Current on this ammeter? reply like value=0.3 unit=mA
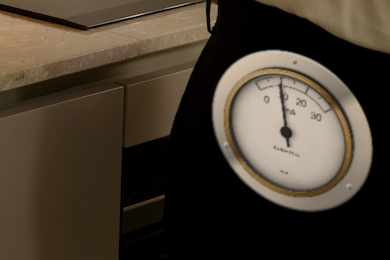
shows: value=10 unit=mA
